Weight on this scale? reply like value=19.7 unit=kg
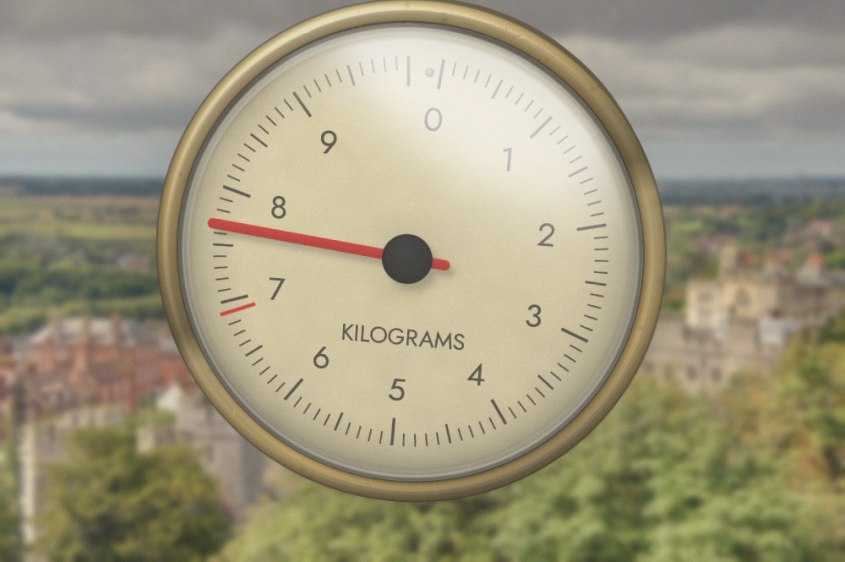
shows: value=7.7 unit=kg
